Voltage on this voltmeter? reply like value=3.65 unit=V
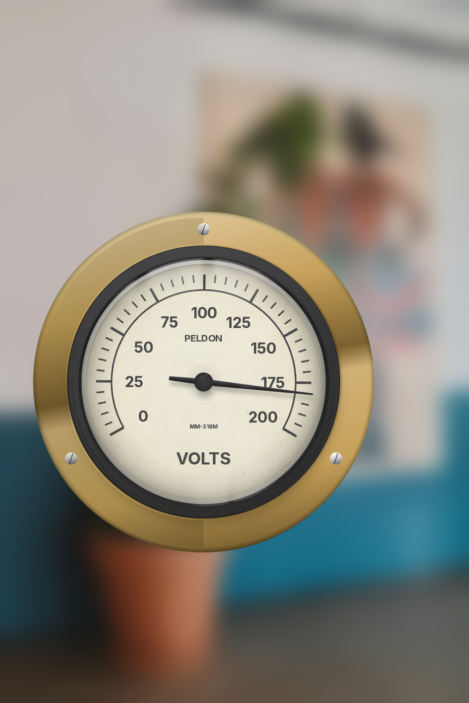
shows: value=180 unit=V
